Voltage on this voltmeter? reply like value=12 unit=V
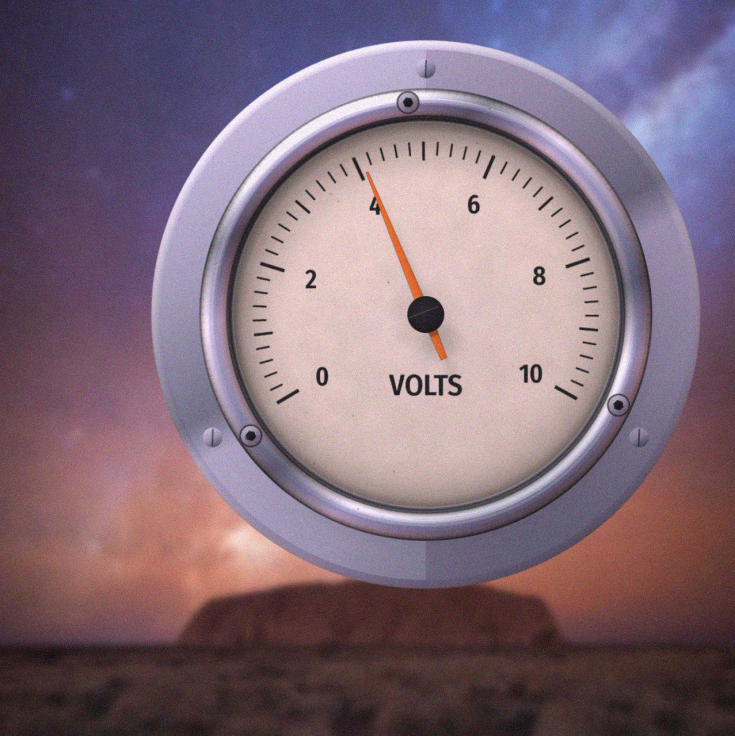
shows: value=4.1 unit=V
